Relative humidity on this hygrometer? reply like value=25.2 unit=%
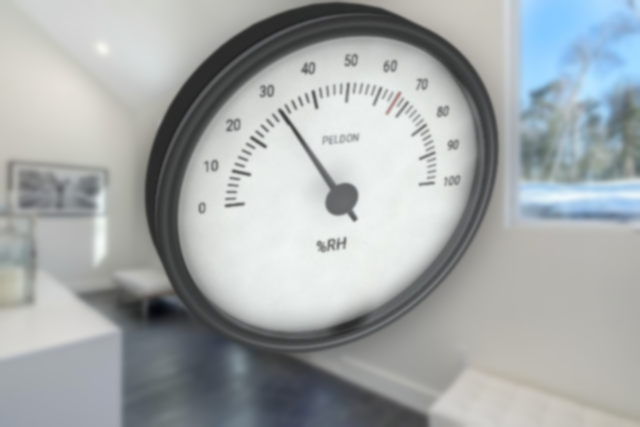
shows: value=30 unit=%
